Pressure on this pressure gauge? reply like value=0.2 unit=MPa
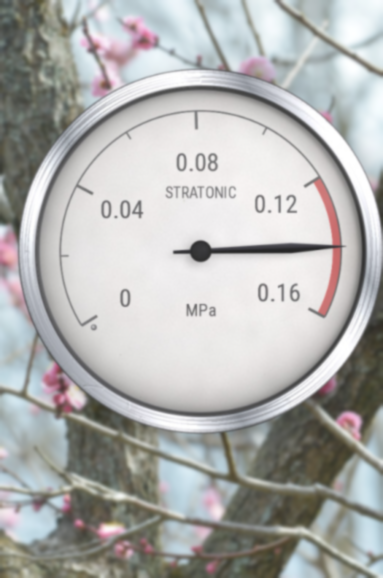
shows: value=0.14 unit=MPa
